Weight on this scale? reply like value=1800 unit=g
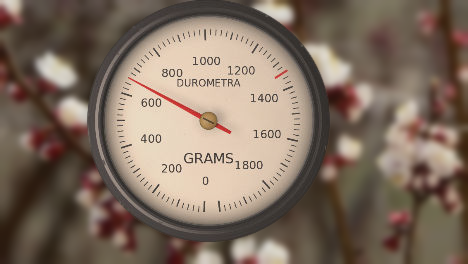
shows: value=660 unit=g
